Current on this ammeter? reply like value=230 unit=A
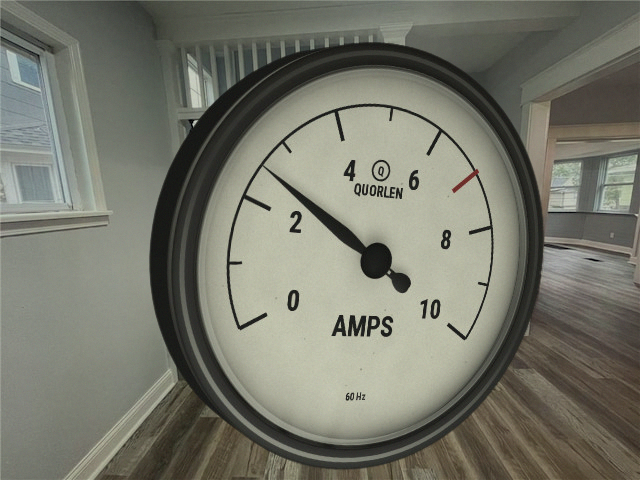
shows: value=2.5 unit=A
